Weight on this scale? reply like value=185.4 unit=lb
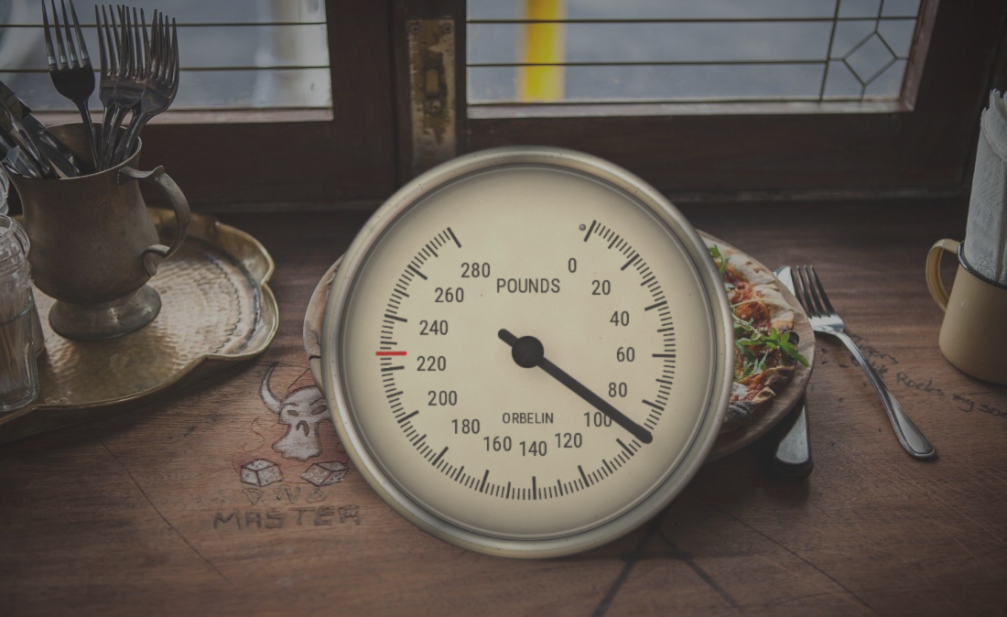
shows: value=92 unit=lb
